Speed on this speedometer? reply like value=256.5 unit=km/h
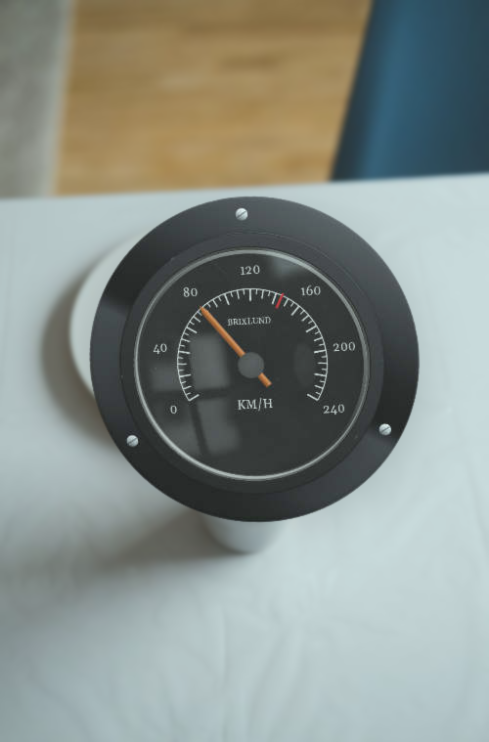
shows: value=80 unit=km/h
